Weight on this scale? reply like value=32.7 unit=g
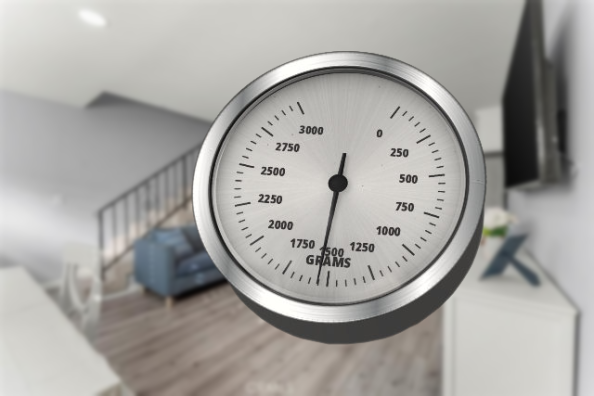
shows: value=1550 unit=g
